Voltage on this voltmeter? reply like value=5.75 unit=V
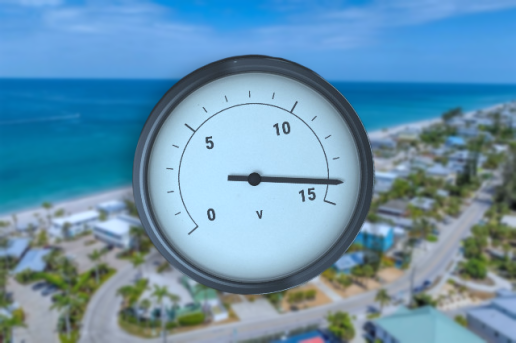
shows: value=14 unit=V
